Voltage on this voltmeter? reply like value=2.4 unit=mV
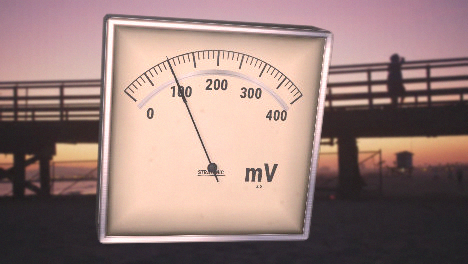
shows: value=100 unit=mV
